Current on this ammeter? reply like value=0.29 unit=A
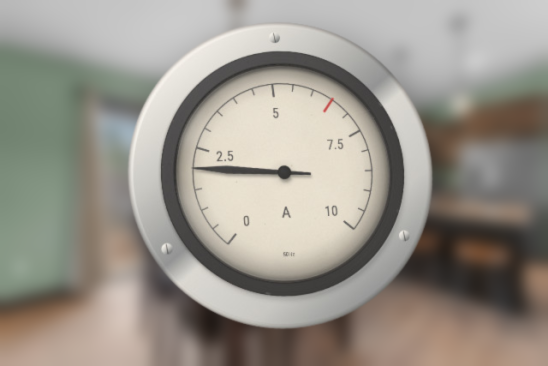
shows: value=2 unit=A
